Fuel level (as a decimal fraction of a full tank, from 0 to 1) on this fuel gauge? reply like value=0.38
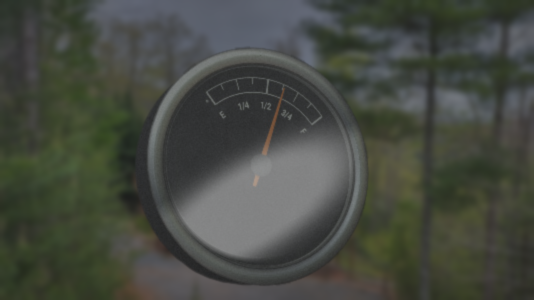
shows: value=0.625
